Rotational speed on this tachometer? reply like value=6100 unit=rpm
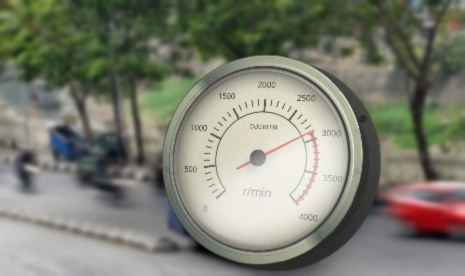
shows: value=2900 unit=rpm
